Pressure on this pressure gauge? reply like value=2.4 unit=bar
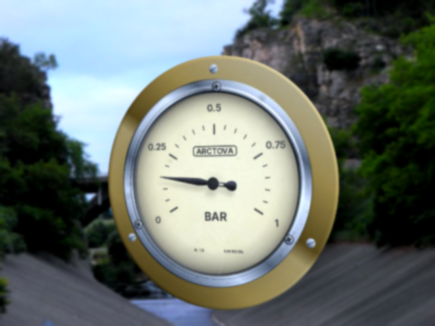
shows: value=0.15 unit=bar
